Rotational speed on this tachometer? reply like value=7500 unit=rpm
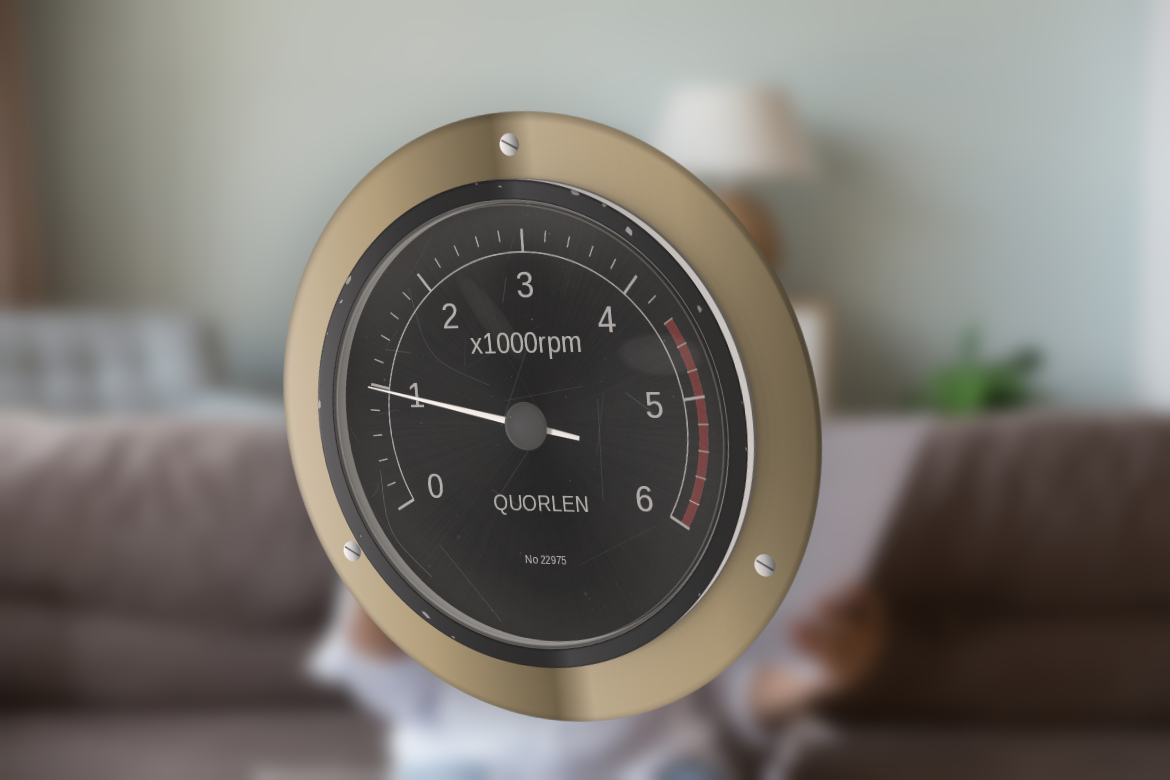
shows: value=1000 unit=rpm
